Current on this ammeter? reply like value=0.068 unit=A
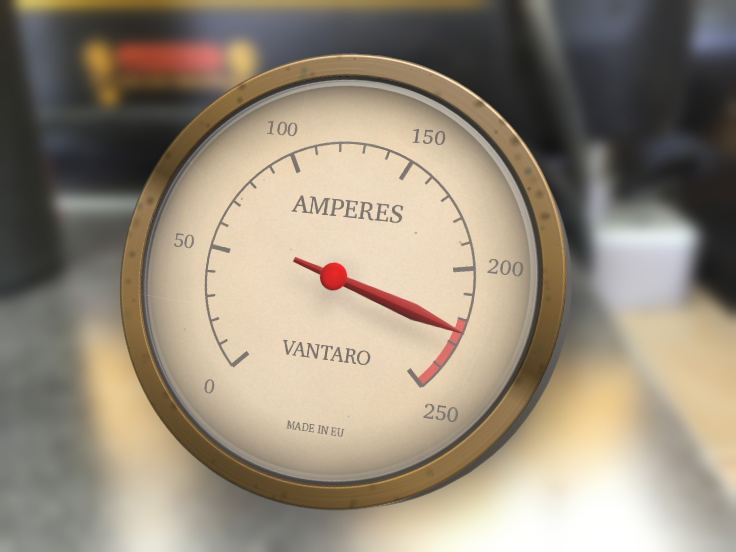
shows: value=225 unit=A
